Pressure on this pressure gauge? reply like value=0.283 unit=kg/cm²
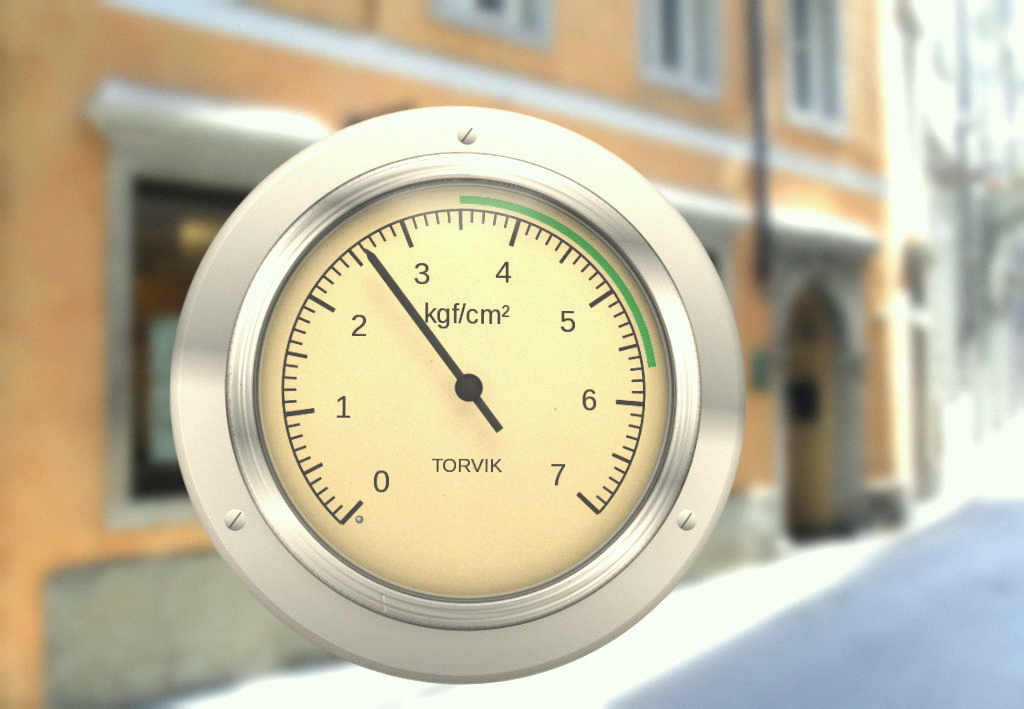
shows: value=2.6 unit=kg/cm²
